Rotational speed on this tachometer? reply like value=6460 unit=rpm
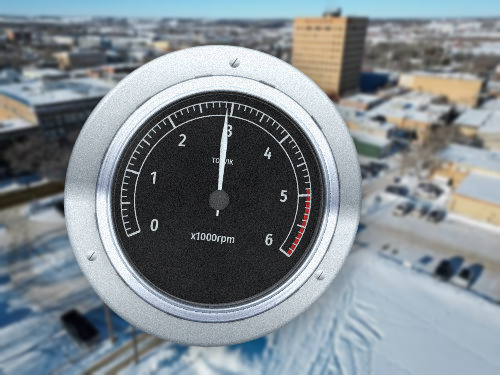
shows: value=2900 unit=rpm
